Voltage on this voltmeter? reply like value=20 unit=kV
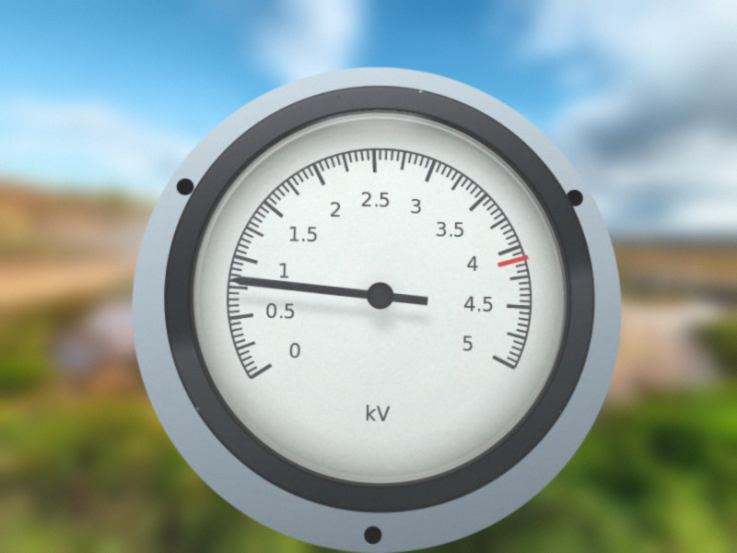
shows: value=0.8 unit=kV
